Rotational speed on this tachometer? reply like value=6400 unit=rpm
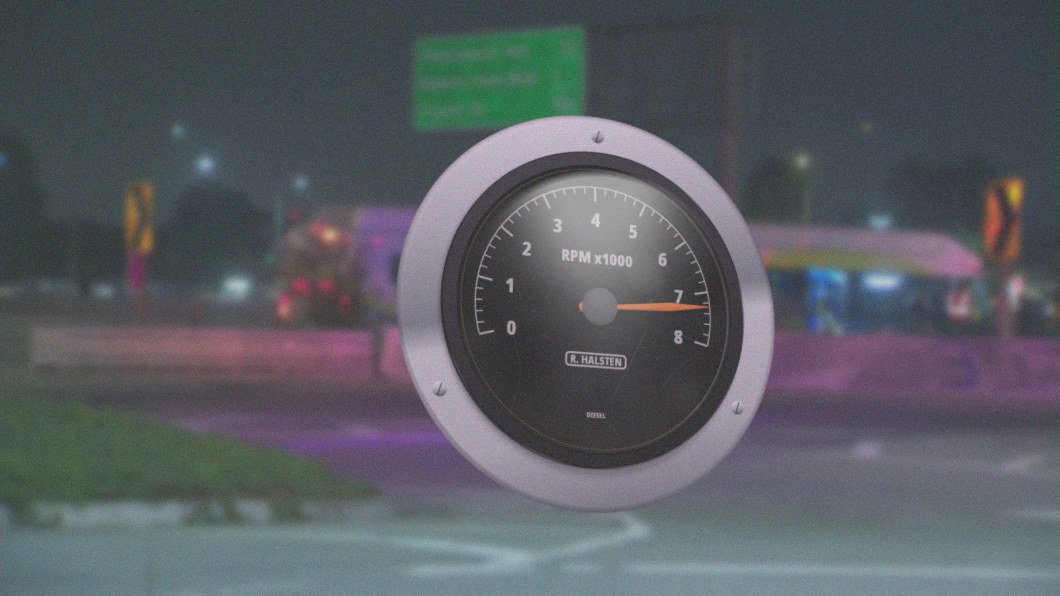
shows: value=7300 unit=rpm
